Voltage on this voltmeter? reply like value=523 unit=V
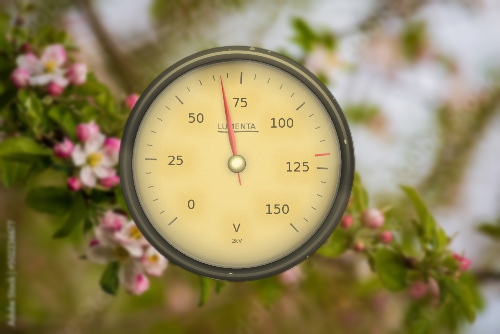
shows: value=67.5 unit=V
